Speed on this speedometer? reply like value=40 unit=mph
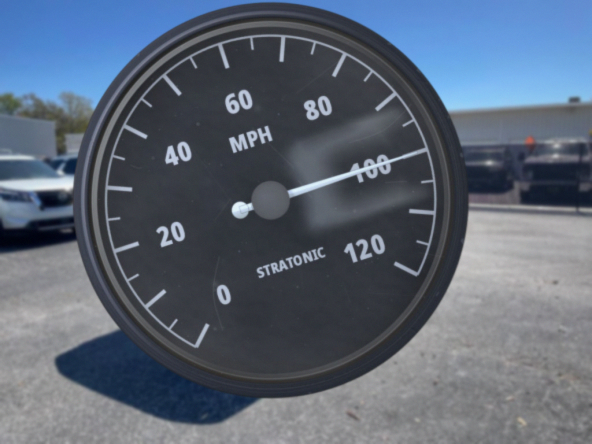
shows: value=100 unit=mph
